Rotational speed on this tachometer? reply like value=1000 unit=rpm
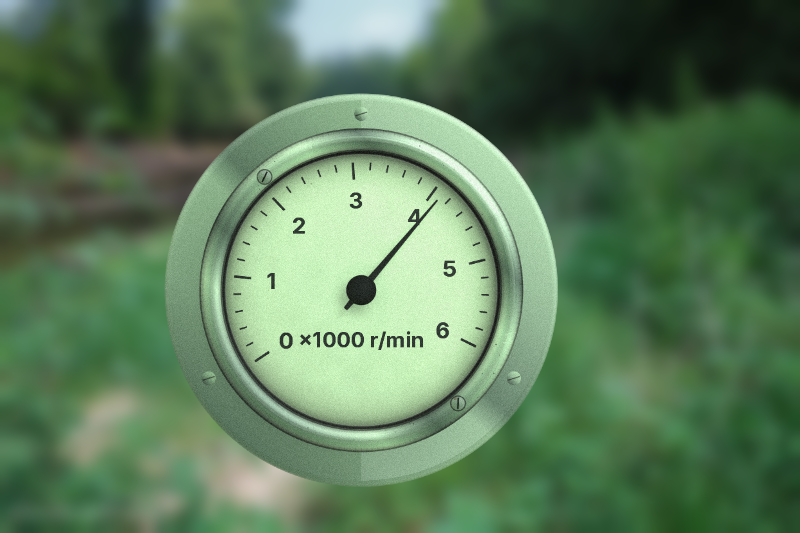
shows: value=4100 unit=rpm
